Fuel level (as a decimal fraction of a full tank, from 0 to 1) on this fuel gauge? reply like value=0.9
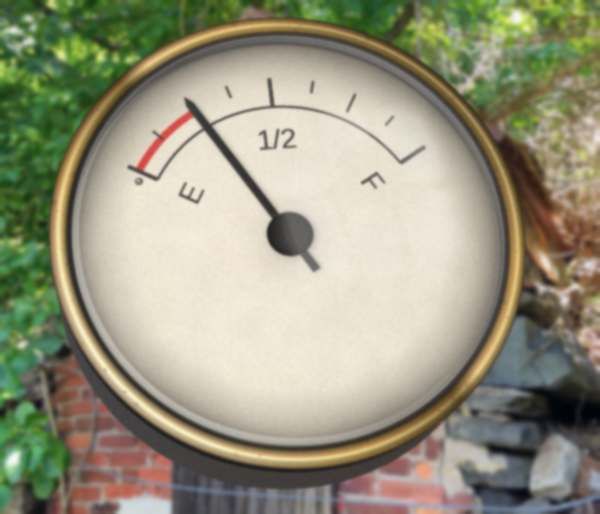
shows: value=0.25
